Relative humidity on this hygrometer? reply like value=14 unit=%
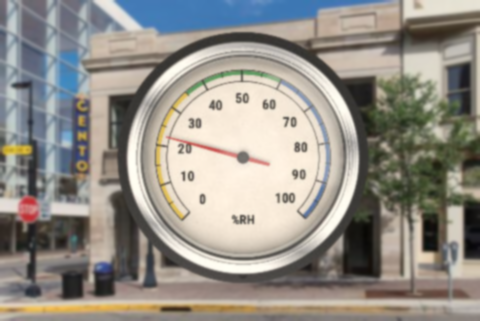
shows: value=22.5 unit=%
